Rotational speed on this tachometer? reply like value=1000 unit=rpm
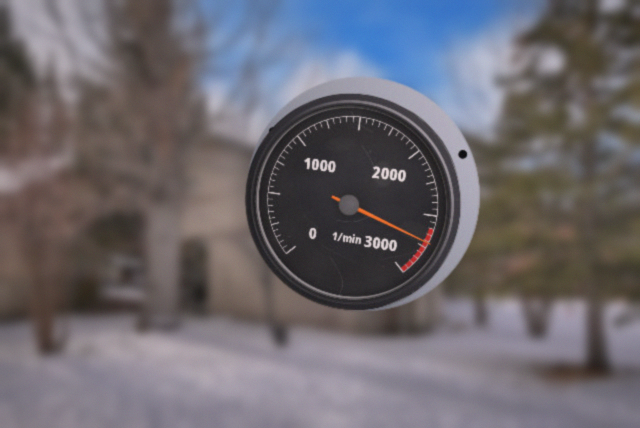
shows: value=2700 unit=rpm
